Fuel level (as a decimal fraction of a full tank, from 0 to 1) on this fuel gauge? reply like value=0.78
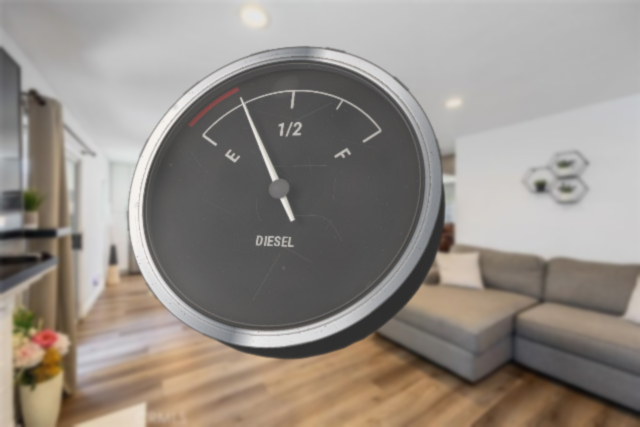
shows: value=0.25
